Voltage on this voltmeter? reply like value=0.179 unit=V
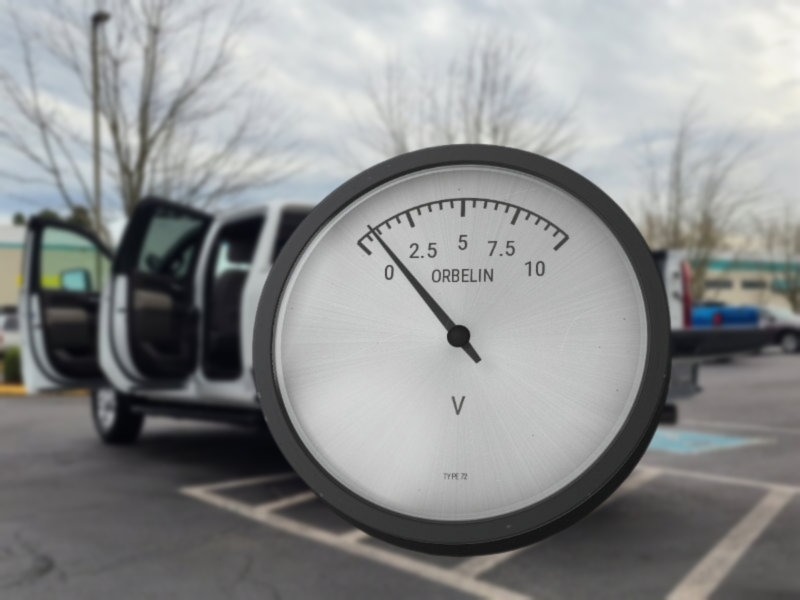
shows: value=0.75 unit=V
